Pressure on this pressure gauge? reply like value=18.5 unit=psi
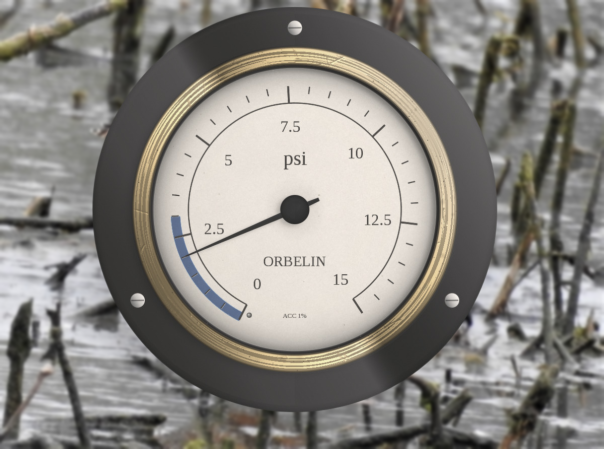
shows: value=2 unit=psi
